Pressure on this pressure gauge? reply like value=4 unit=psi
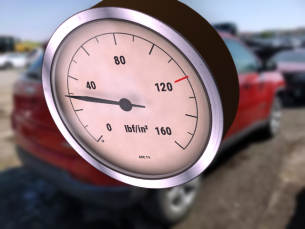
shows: value=30 unit=psi
